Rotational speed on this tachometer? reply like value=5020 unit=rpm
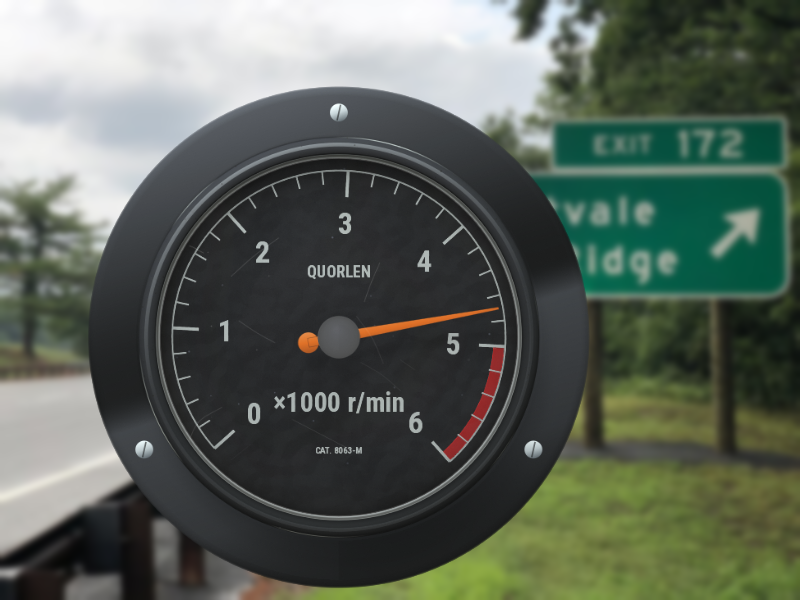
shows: value=4700 unit=rpm
